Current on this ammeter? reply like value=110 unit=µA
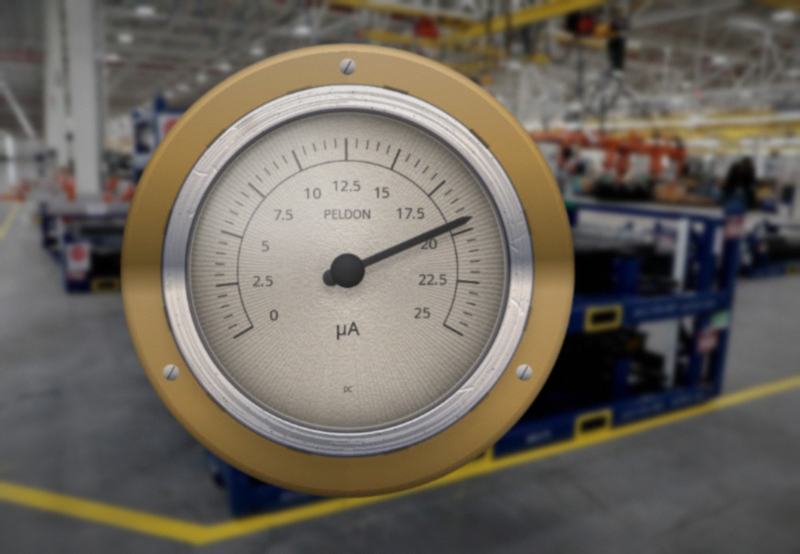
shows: value=19.5 unit=µA
